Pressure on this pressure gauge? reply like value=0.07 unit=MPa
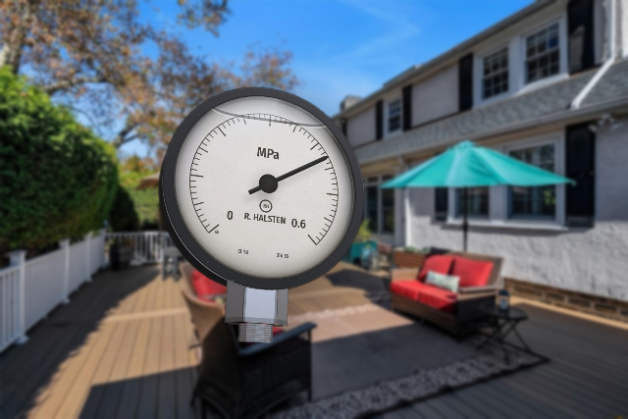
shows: value=0.43 unit=MPa
